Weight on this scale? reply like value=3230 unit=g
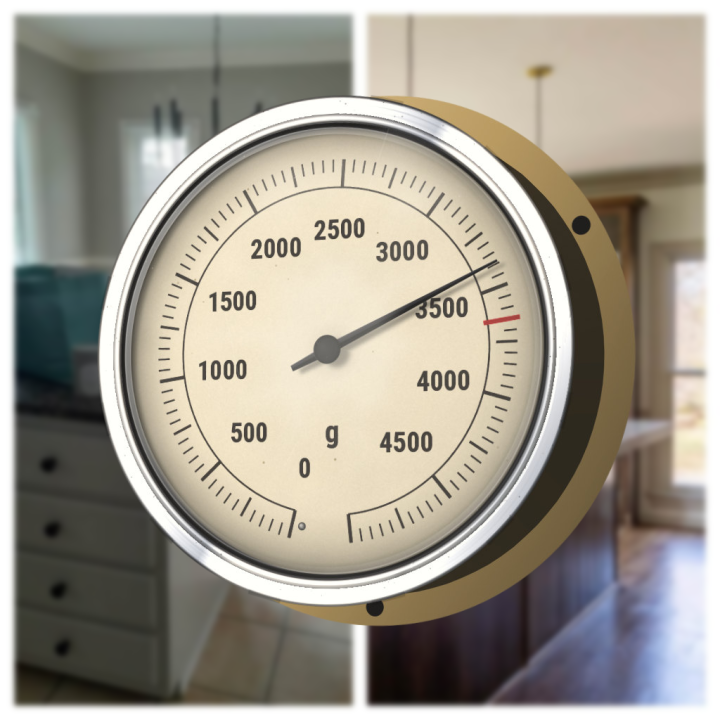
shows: value=3400 unit=g
